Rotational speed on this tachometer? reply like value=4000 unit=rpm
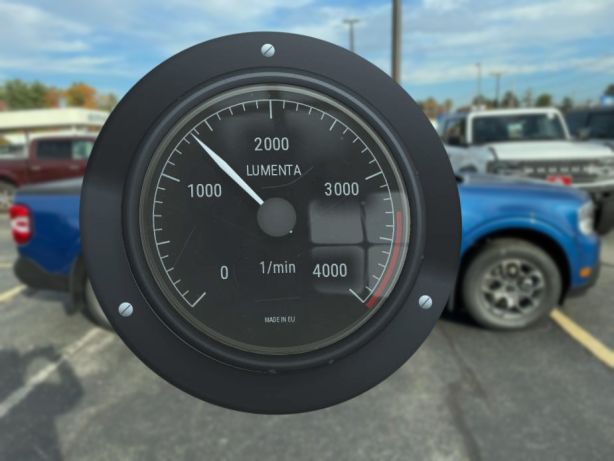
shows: value=1350 unit=rpm
